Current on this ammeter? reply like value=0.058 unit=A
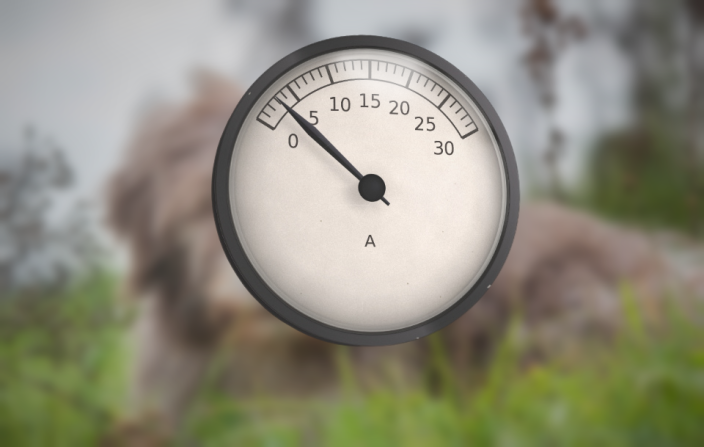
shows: value=3 unit=A
